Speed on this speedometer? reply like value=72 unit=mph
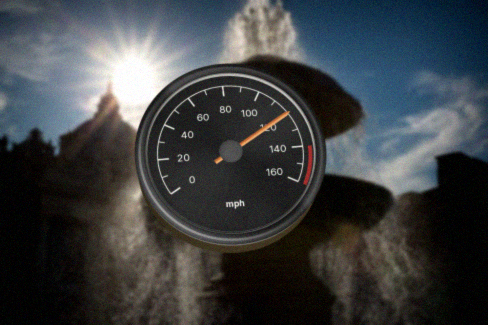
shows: value=120 unit=mph
